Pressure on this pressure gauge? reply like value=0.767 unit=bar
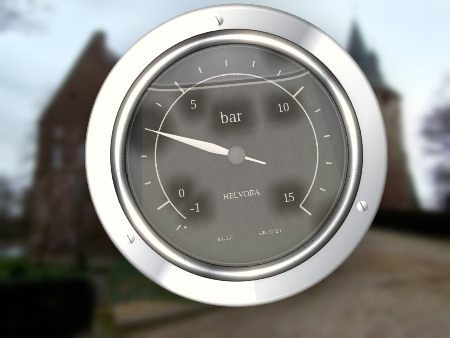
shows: value=3 unit=bar
